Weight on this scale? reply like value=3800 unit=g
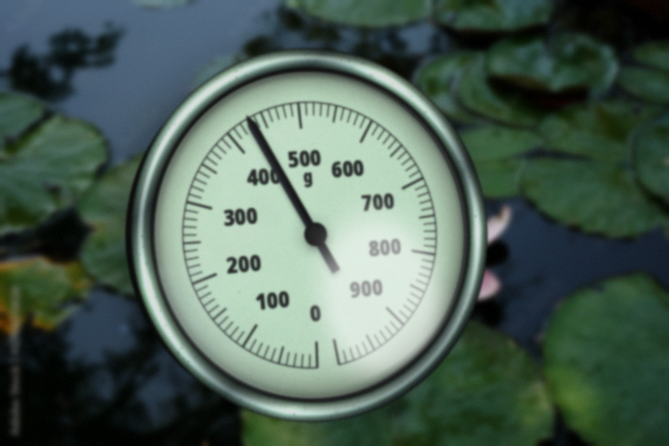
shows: value=430 unit=g
